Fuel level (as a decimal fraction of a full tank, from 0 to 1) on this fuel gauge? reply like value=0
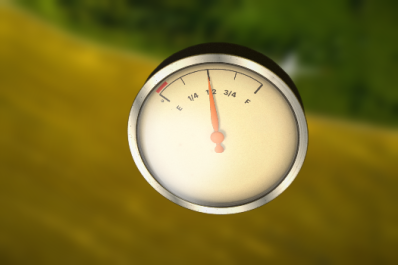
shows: value=0.5
